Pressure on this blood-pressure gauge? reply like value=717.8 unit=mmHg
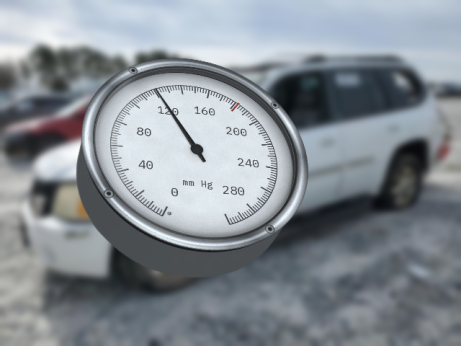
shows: value=120 unit=mmHg
